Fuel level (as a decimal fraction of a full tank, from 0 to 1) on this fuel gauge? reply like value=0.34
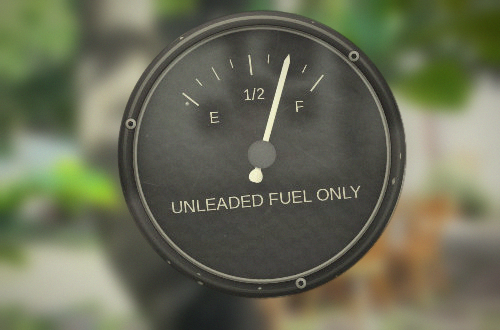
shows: value=0.75
